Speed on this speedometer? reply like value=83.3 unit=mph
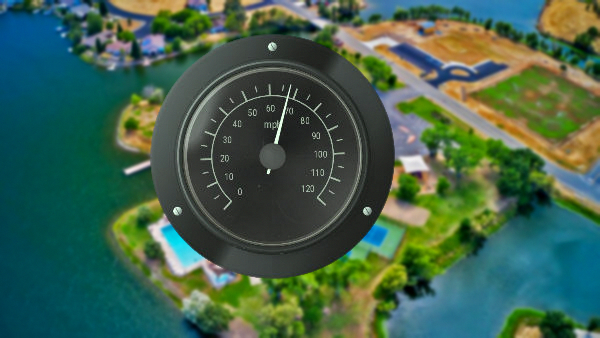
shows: value=67.5 unit=mph
